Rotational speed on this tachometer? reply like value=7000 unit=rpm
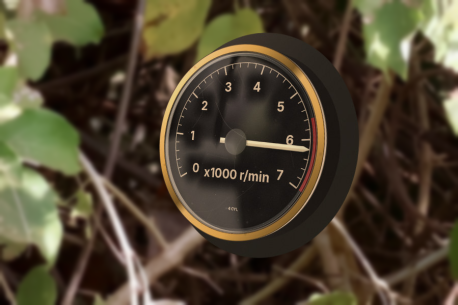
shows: value=6200 unit=rpm
